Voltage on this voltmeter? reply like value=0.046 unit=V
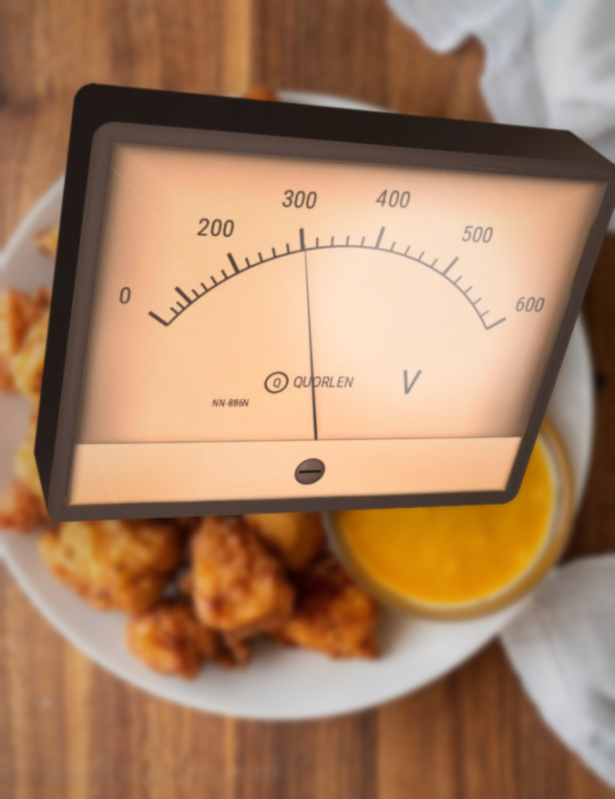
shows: value=300 unit=V
